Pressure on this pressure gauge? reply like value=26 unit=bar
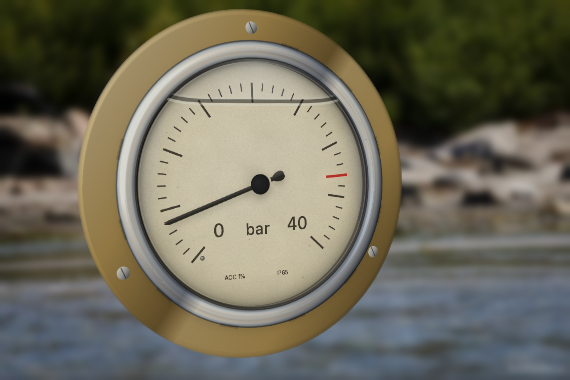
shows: value=4 unit=bar
